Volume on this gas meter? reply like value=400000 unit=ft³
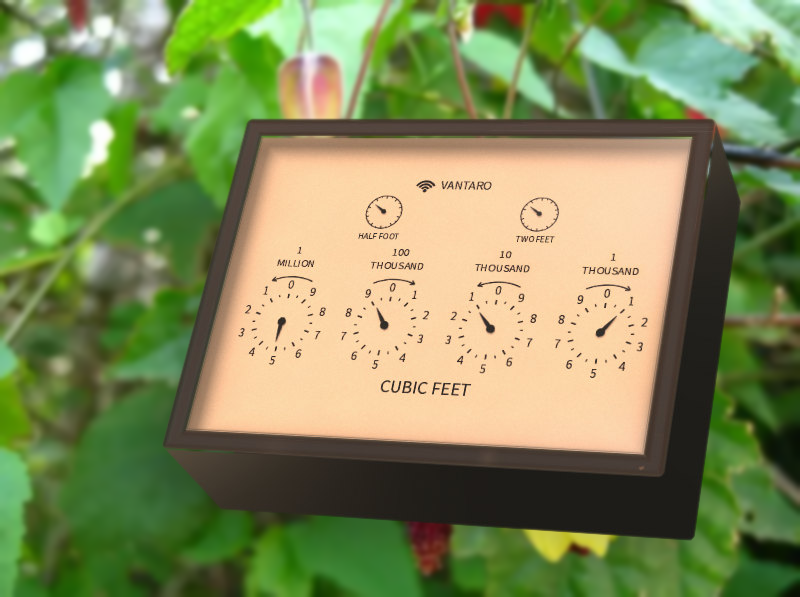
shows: value=491100 unit=ft³
